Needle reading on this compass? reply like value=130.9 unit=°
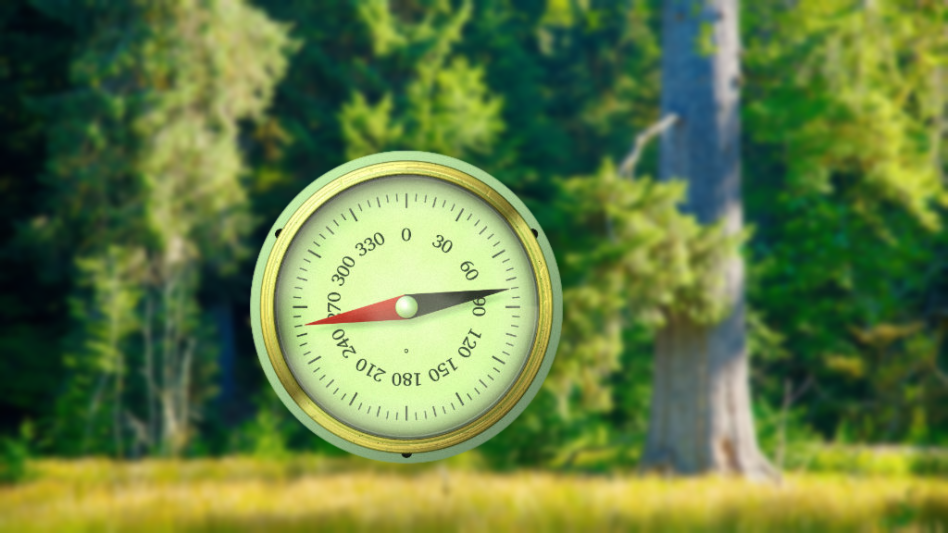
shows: value=260 unit=°
